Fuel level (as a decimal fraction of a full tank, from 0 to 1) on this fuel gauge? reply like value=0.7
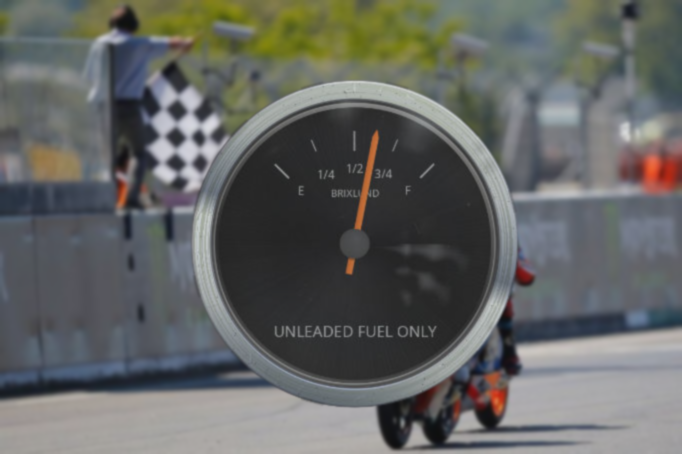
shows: value=0.625
